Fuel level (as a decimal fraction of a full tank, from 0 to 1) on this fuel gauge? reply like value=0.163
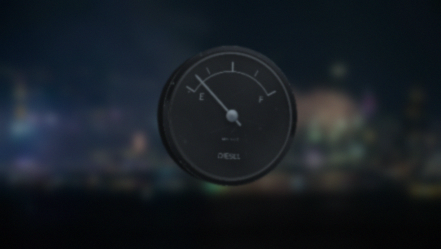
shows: value=0.125
